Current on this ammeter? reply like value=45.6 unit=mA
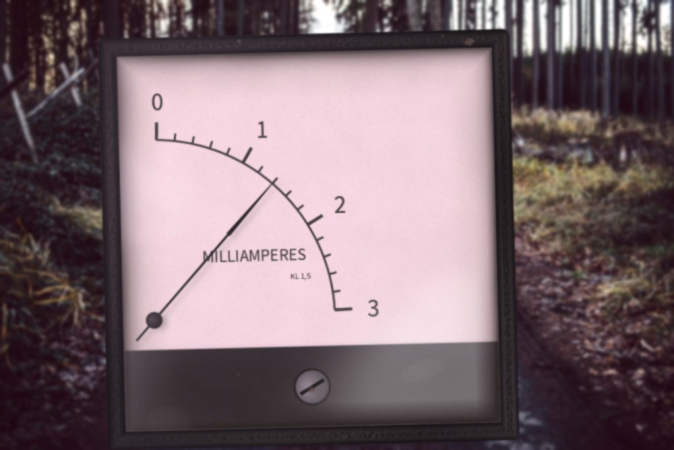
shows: value=1.4 unit=mA
